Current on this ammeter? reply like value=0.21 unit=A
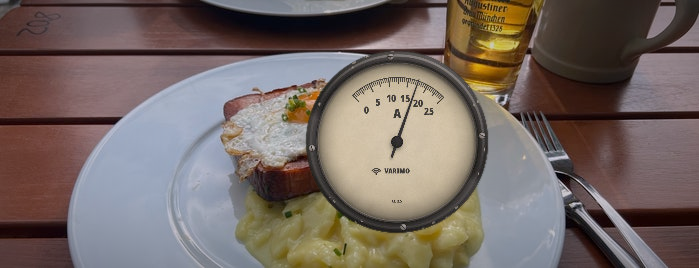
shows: value=17.5 unit=A
